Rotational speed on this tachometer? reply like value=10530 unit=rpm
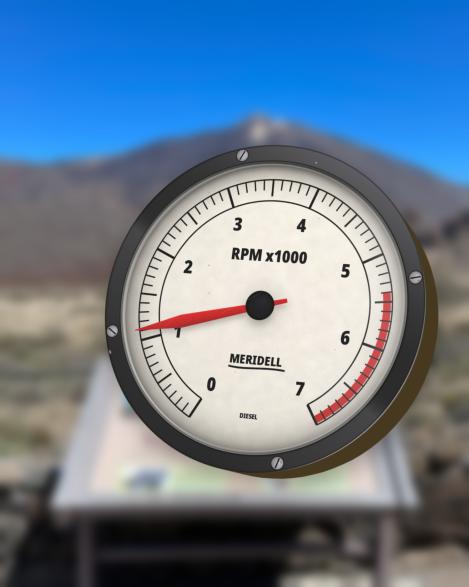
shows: value=1100 unit=rpm
